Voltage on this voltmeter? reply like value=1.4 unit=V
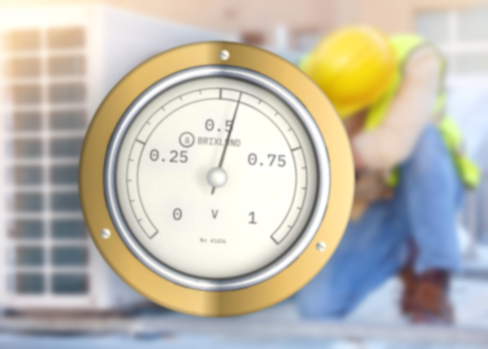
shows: value=0.55 unit=V
